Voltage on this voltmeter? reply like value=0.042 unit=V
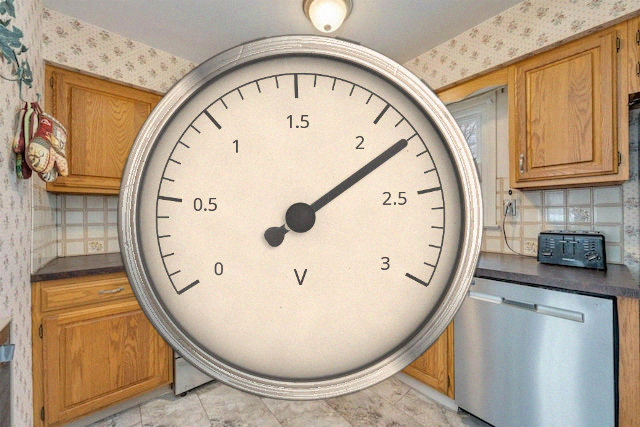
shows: value=2.2 unit=V
